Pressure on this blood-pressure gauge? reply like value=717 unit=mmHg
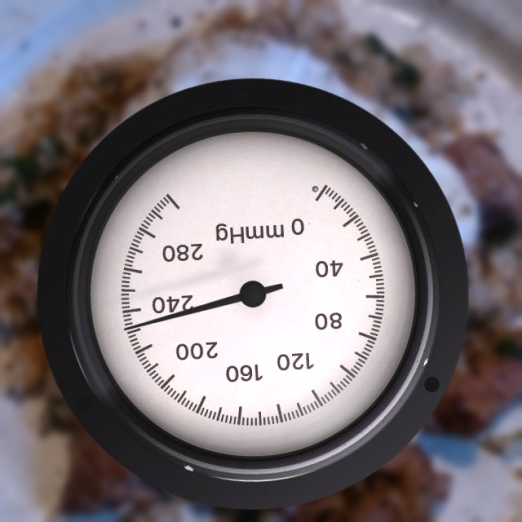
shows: value=232 unit=mmHg
